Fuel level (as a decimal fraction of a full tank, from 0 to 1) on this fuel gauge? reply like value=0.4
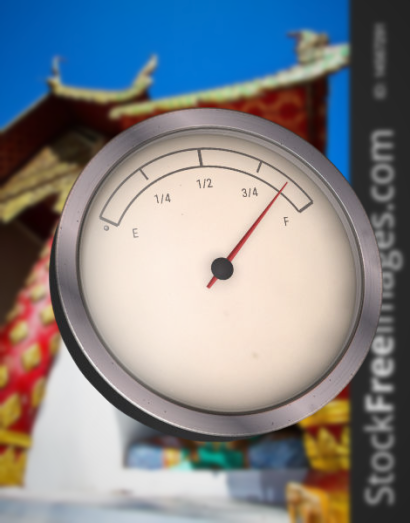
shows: value=0.875
